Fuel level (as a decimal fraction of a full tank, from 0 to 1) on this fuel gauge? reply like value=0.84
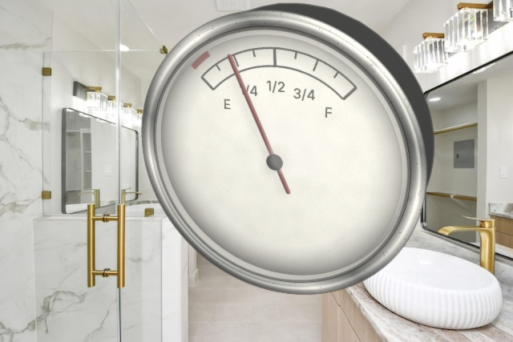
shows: value=0.25
